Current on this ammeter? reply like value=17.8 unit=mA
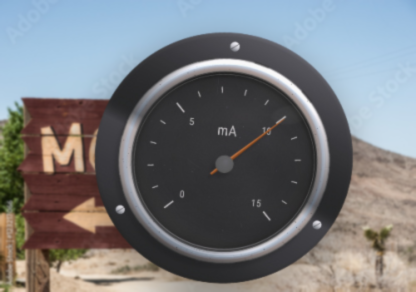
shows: value=10 unit=mA
